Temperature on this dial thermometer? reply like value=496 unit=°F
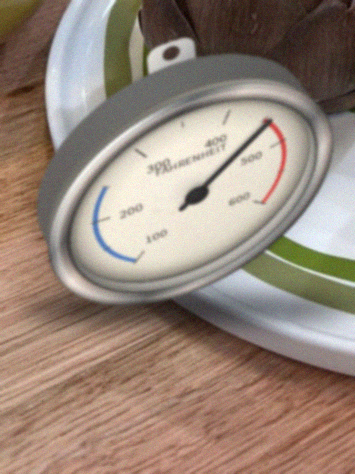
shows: value=450 unit=°F
